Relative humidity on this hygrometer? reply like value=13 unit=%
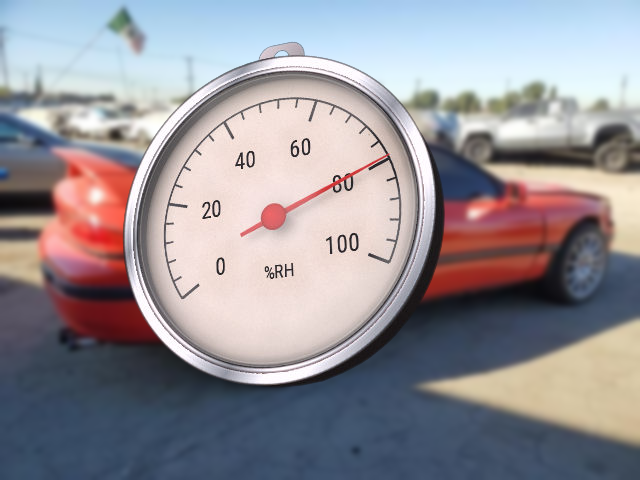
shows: value=80 unit=%
